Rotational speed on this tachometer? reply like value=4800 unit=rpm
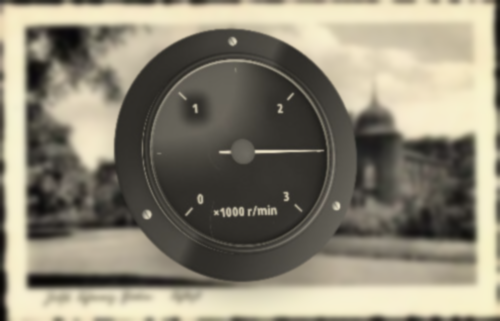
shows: value=2500 unit=rpm
